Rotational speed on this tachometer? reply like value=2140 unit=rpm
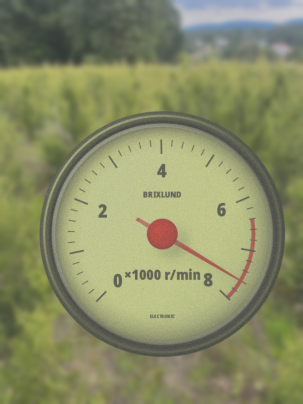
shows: value=7600 unit=rpm
